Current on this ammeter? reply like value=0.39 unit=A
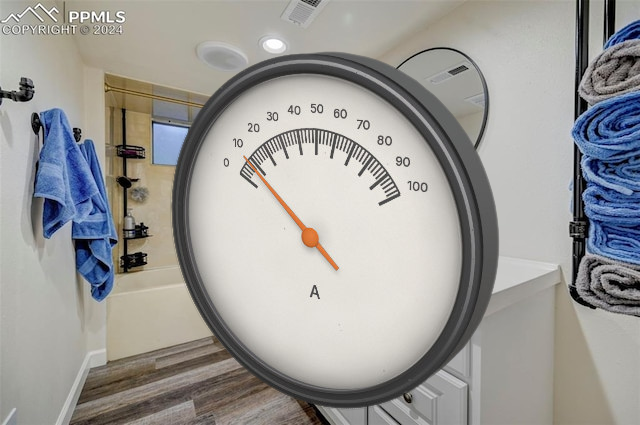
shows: value=10 unit=A
